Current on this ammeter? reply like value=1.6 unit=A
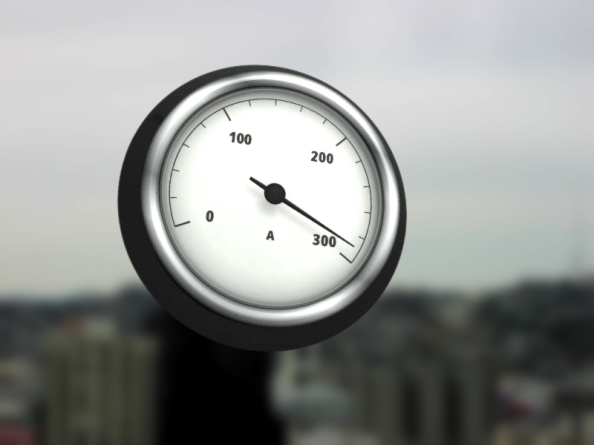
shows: value=290 unit=A
